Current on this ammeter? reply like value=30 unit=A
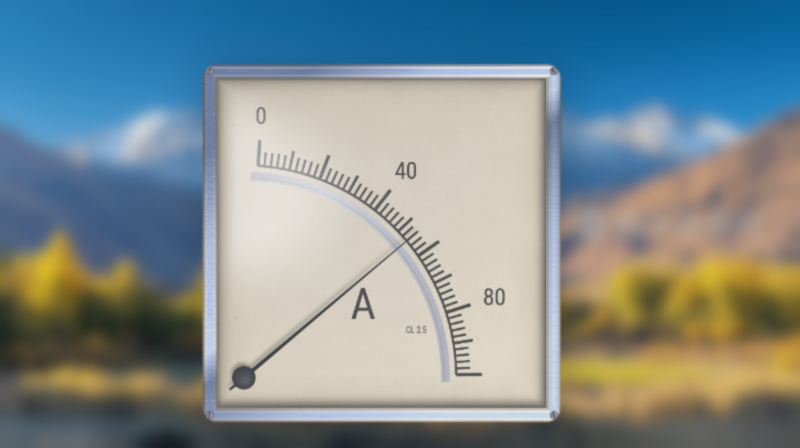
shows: value=54 unit=A
